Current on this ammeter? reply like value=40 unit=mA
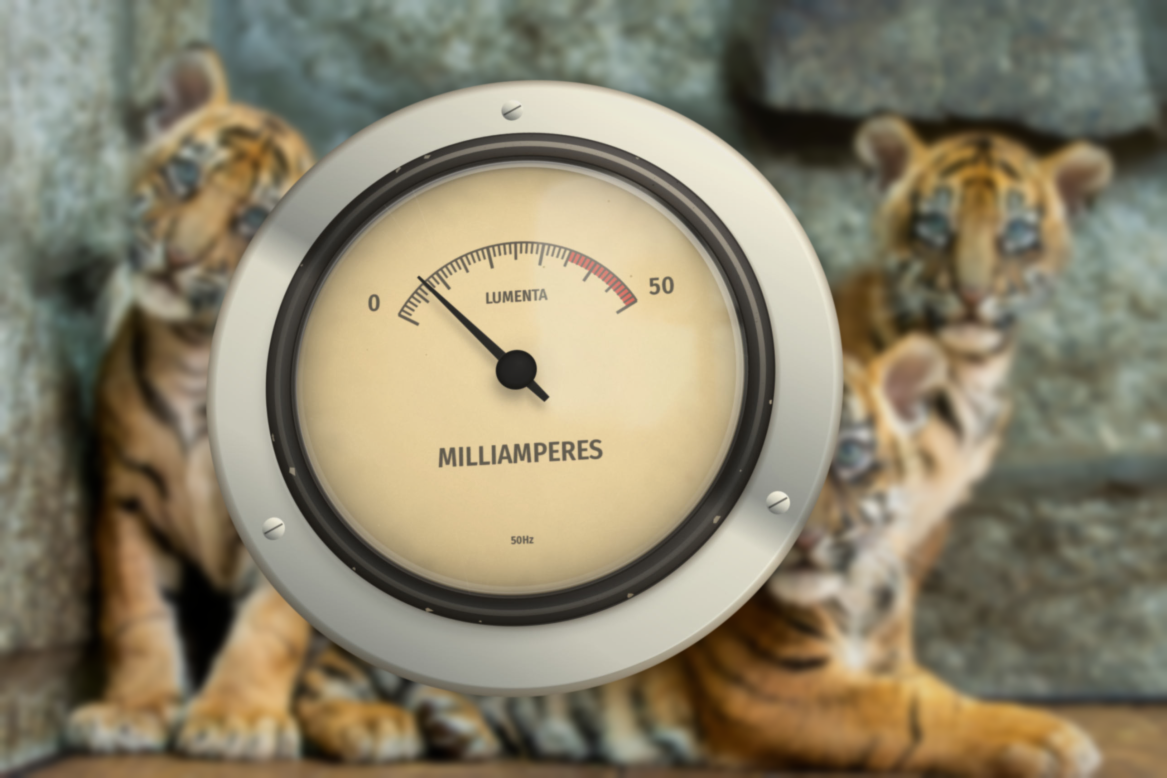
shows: value=7 unit=mA
